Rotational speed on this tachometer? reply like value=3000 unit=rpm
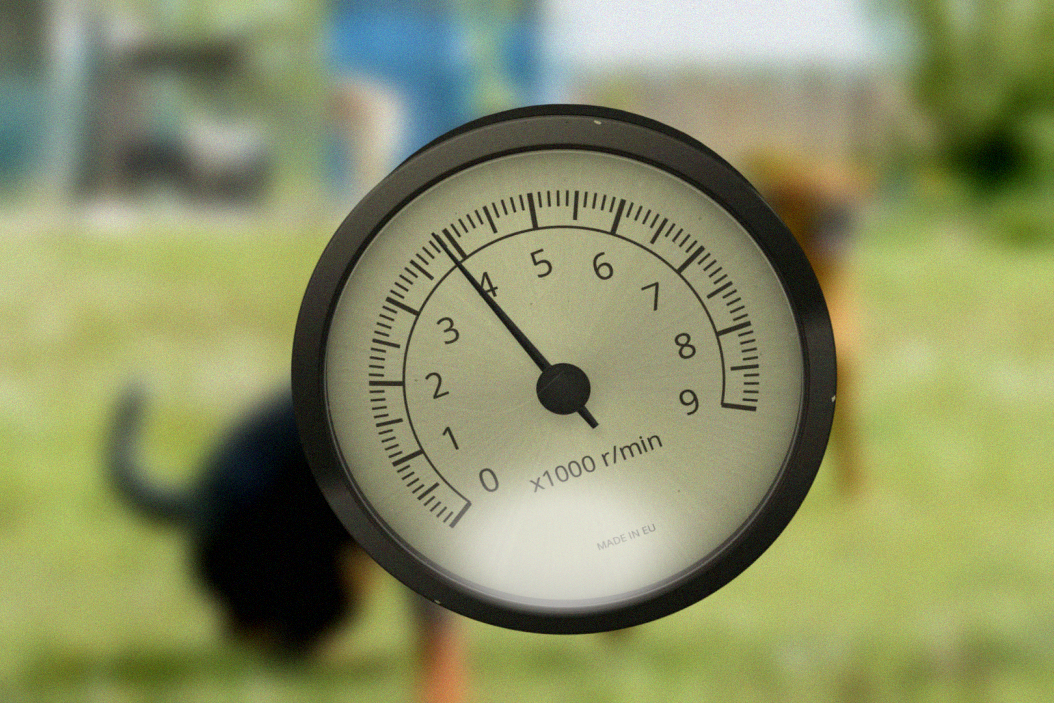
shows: value=3900 unit=rpm
